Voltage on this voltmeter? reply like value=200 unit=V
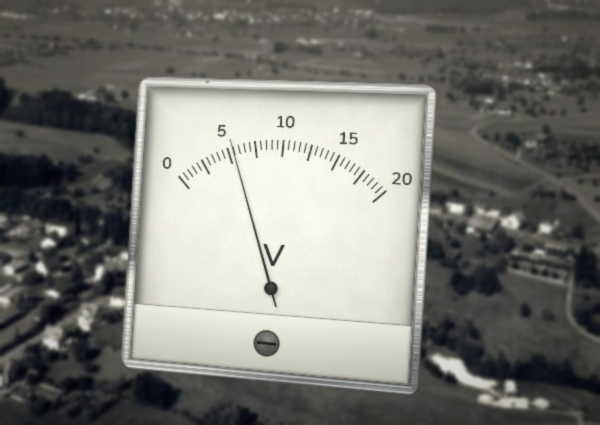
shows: value=5.5 unit=V
